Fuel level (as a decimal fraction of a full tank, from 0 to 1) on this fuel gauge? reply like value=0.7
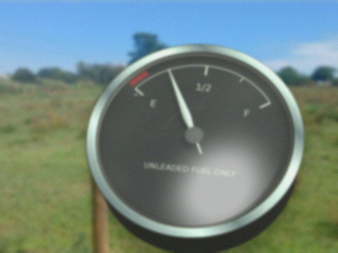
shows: value=0.25
